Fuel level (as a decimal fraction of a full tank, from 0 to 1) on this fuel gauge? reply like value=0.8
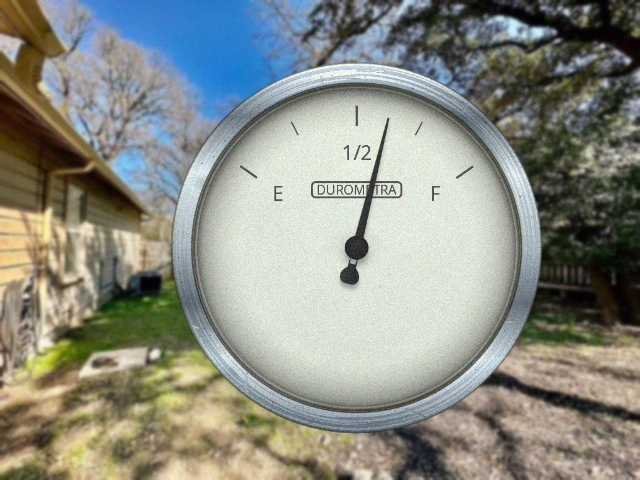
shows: value=0.625
